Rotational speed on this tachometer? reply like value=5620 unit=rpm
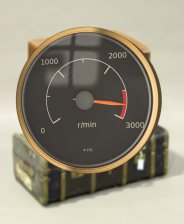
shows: value=2750 unit=rpm
